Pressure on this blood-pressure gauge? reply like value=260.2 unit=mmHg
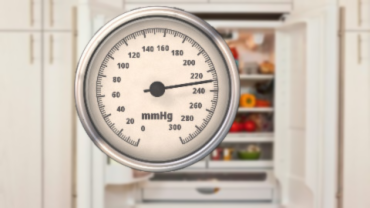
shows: value=230 unit=mmHg
